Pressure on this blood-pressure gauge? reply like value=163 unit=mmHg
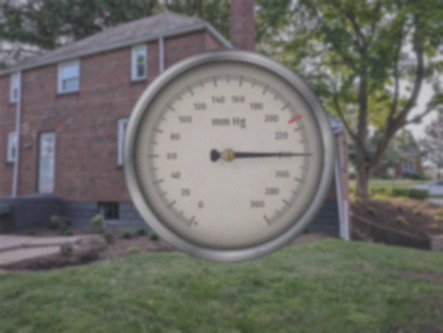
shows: value=240 unit=mmHg
